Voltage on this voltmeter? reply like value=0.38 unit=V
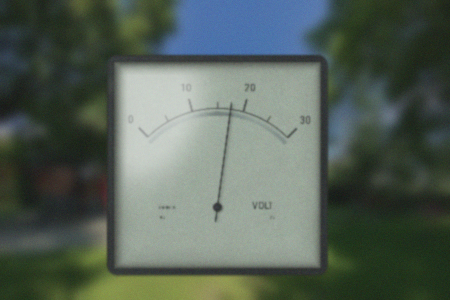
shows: value=17.5 unit=V
